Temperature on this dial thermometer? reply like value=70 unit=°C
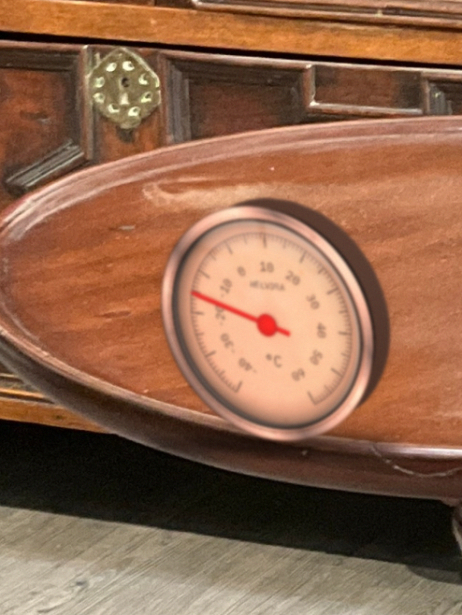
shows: value=-15 unit=°C
